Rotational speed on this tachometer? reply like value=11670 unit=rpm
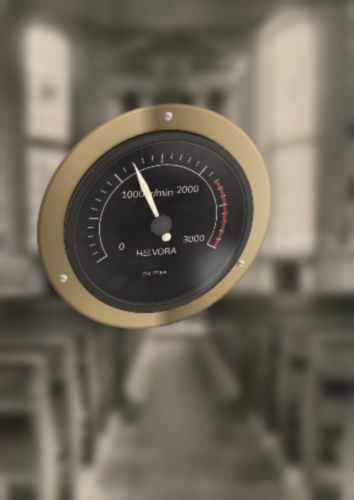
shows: value=1200 unit=rpm
